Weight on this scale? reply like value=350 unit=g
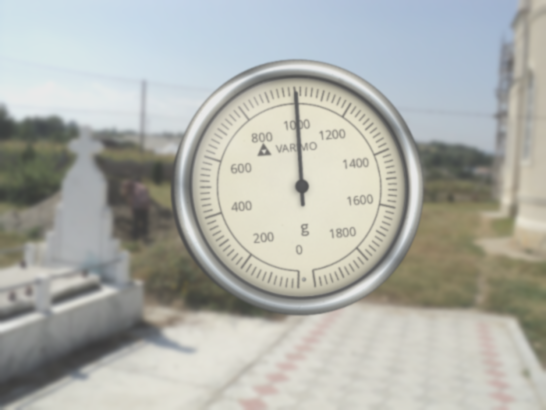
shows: value=1000 unit=g
